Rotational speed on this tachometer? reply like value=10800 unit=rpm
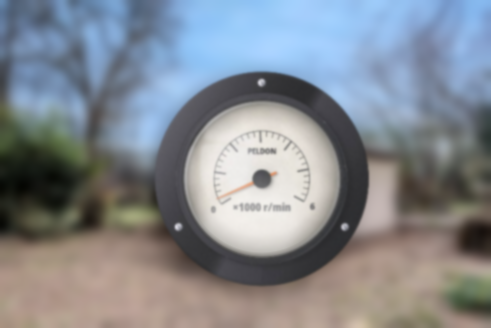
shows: value=200 unit=rpm
